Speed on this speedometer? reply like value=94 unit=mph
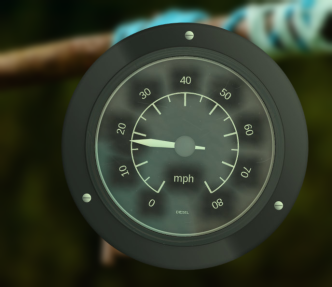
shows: value=17.5 unit=mph
